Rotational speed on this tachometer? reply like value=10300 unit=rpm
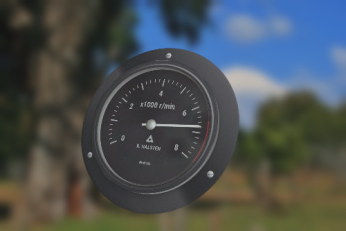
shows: value=6800 unit=rpm
